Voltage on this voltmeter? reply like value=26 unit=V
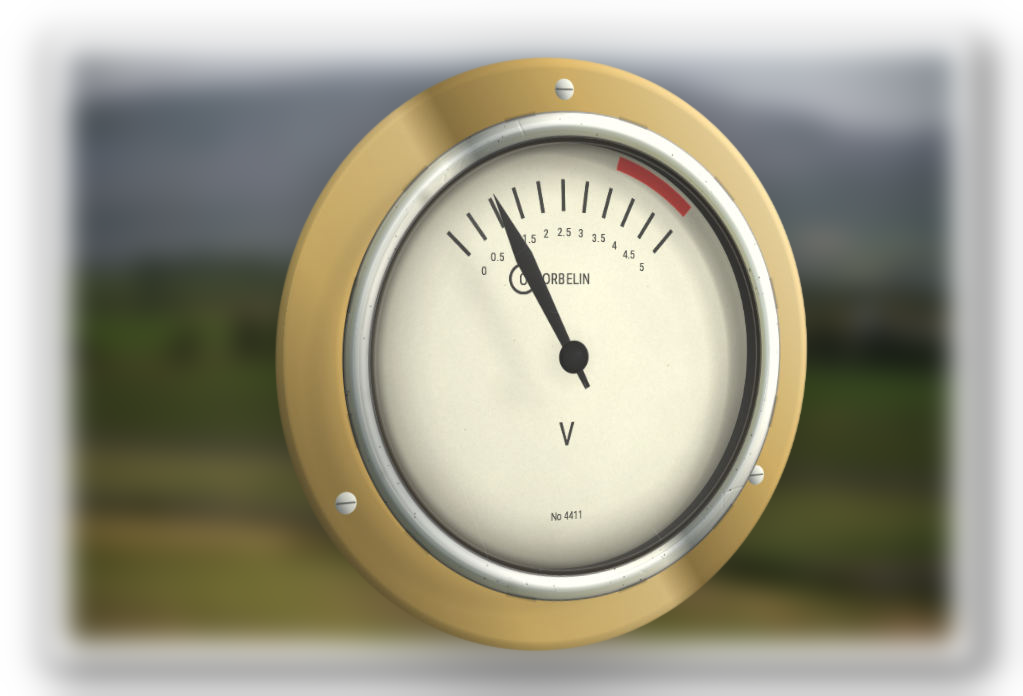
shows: value=1 unit=V
